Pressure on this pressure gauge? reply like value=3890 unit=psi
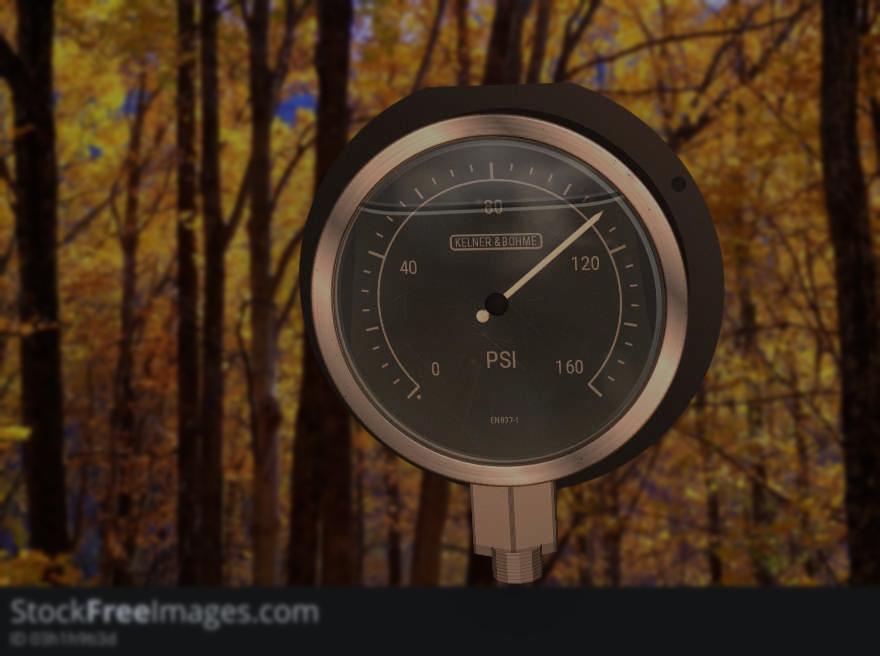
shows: value=110 unit=psi
